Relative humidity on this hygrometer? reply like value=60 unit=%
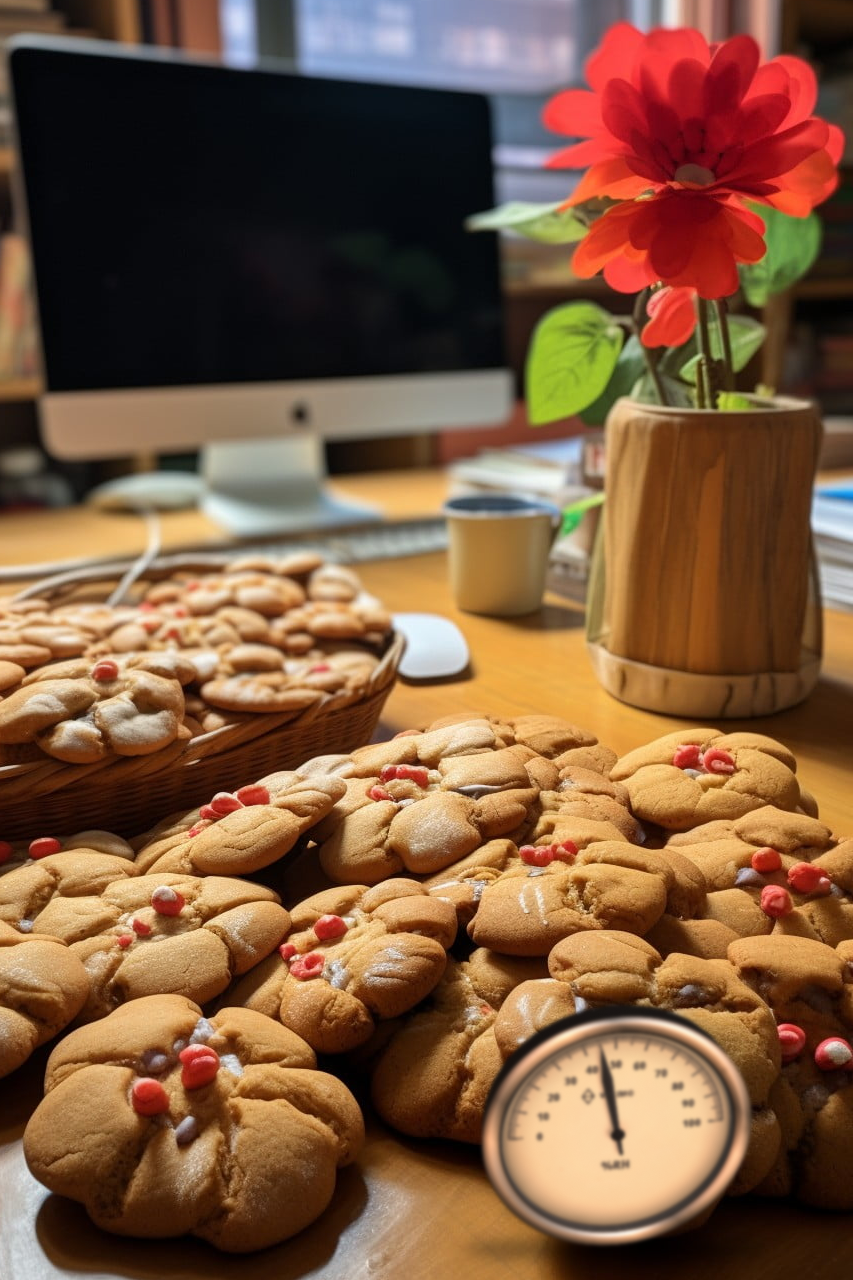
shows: value=45 unit=%
